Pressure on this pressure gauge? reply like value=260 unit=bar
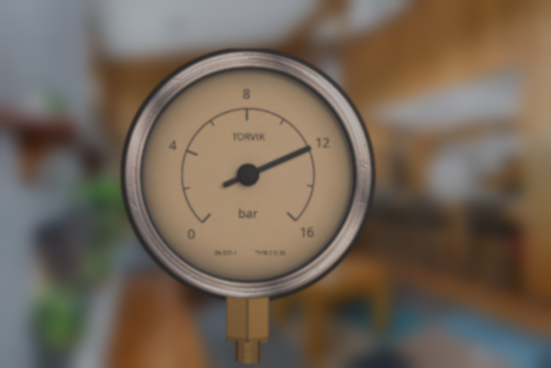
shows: value=12 unit=bar
